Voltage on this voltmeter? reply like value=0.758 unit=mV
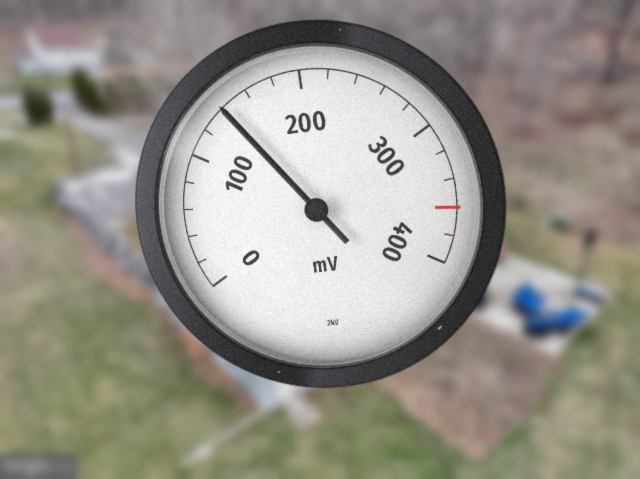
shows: value=140 unit=mV
